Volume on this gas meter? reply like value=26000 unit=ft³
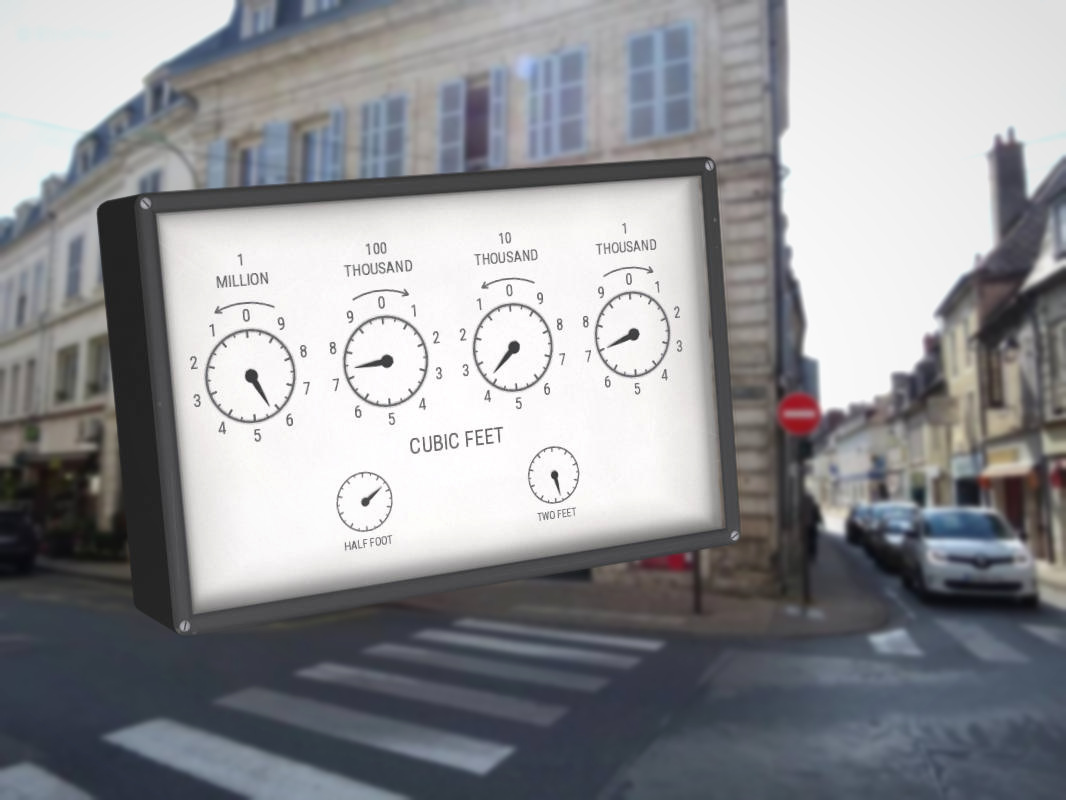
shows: value=573700 unit=ft³
